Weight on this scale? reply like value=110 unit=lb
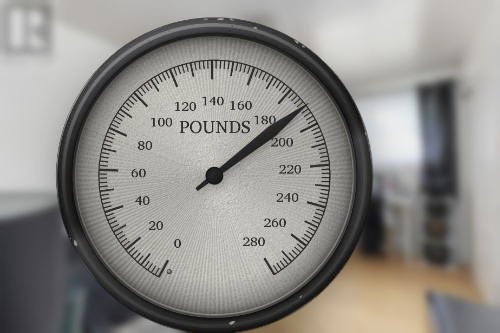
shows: value=190 unit=lb
